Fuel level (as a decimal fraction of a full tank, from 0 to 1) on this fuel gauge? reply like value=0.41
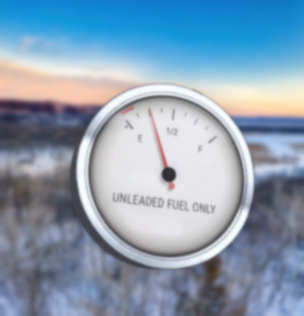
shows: value=0.25
